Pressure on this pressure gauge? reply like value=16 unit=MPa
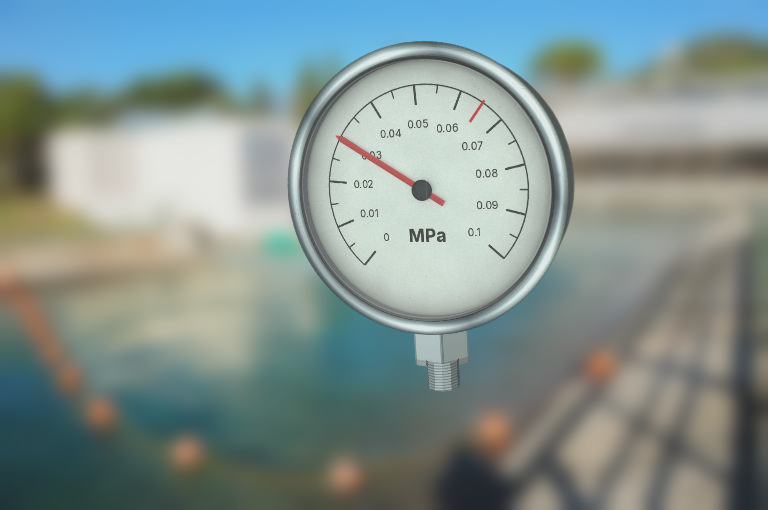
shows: value=0.03 unit=MPa
